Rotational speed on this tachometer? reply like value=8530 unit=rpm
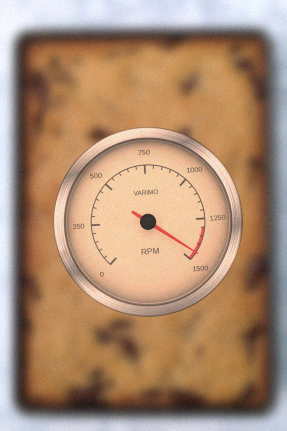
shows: value=1450 unit=rpm
